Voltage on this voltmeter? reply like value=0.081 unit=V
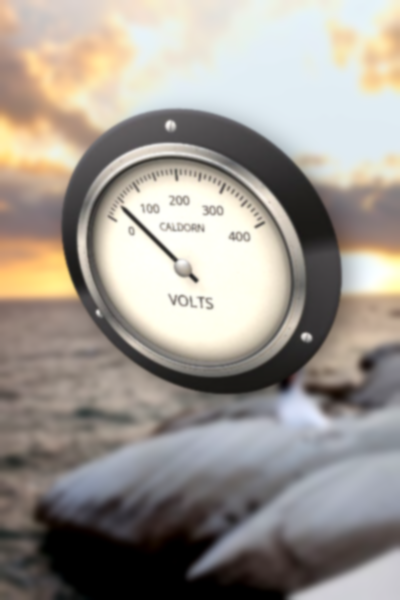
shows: value=50 unit=V
